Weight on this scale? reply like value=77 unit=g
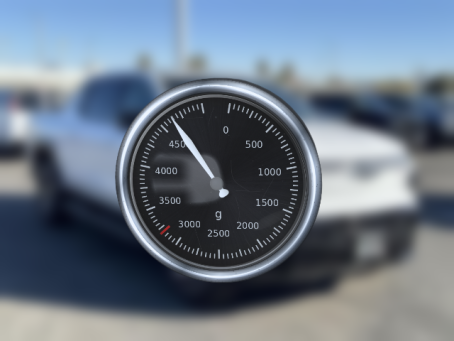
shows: value=4650 unit=g
